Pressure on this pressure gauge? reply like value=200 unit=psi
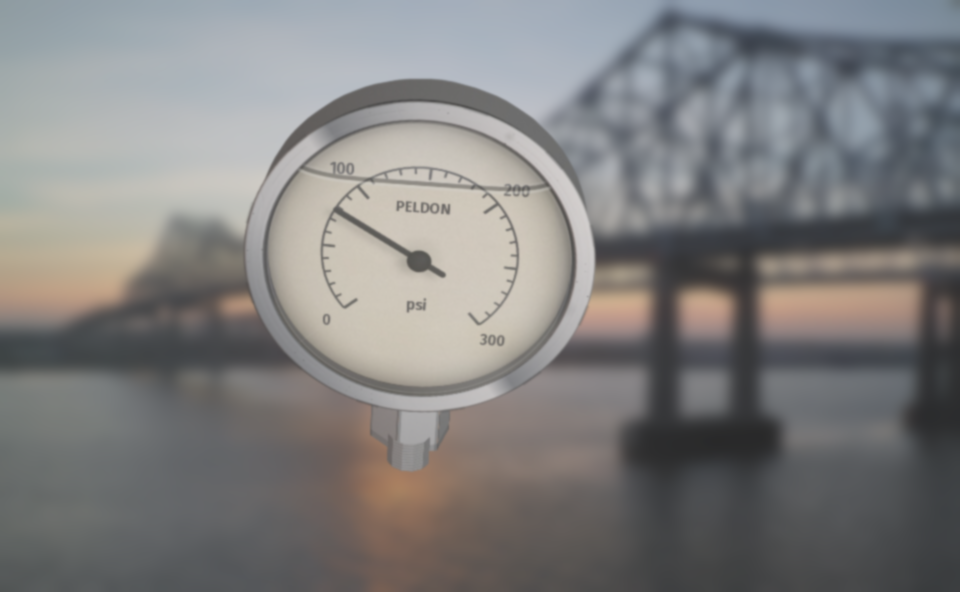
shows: value=80 unit=psi
